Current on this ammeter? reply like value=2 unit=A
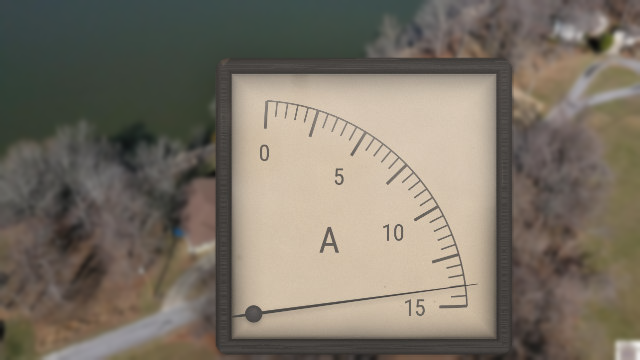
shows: value=14 unit=A
